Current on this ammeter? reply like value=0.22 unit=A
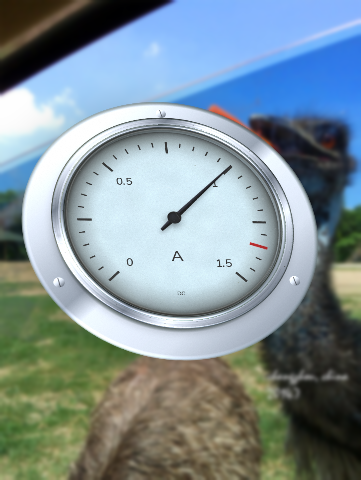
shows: value=1 unit=A
